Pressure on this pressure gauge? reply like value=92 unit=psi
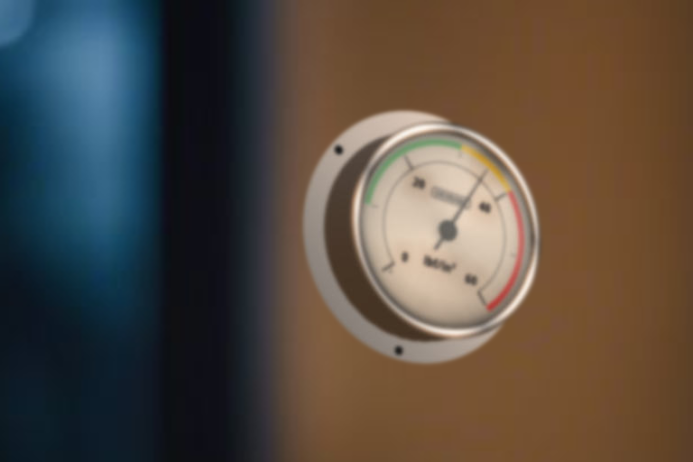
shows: value=35 unit=psi
